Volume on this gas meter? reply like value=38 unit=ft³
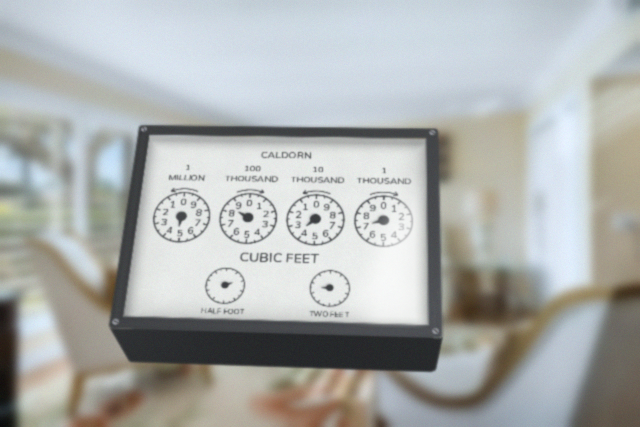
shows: value=483700 unit=ft³
